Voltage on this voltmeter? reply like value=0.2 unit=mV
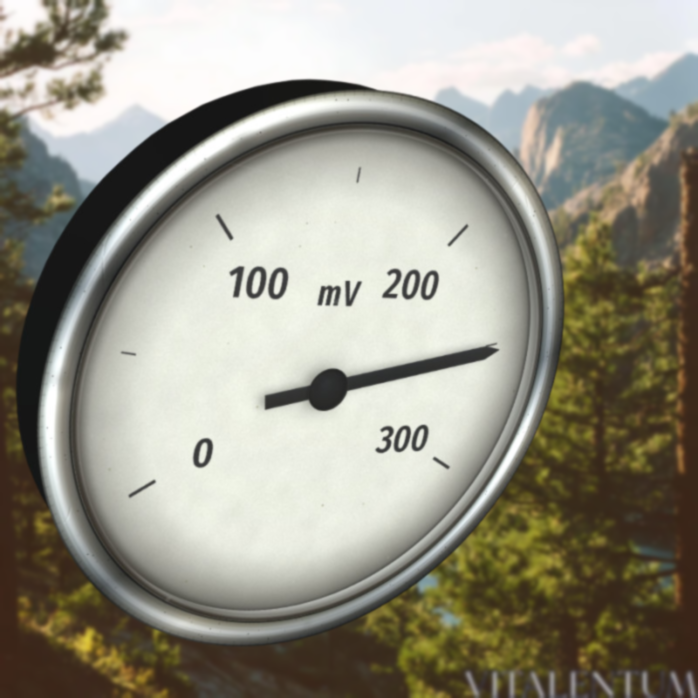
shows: value=250 unit=mV
